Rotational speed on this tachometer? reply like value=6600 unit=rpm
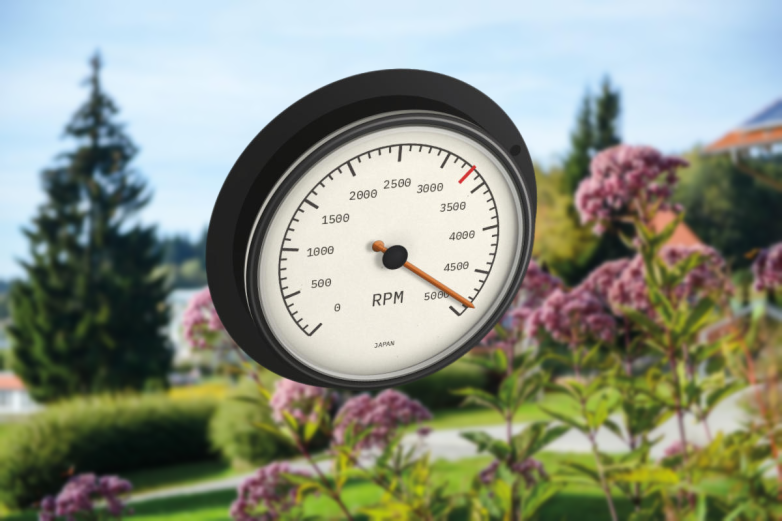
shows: value=4850 unit=rpm
